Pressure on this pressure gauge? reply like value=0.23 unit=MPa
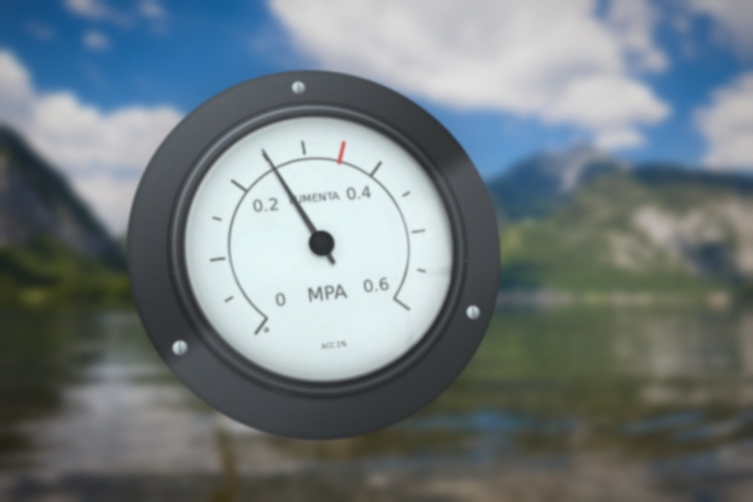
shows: value=0.25 unit=MPa
